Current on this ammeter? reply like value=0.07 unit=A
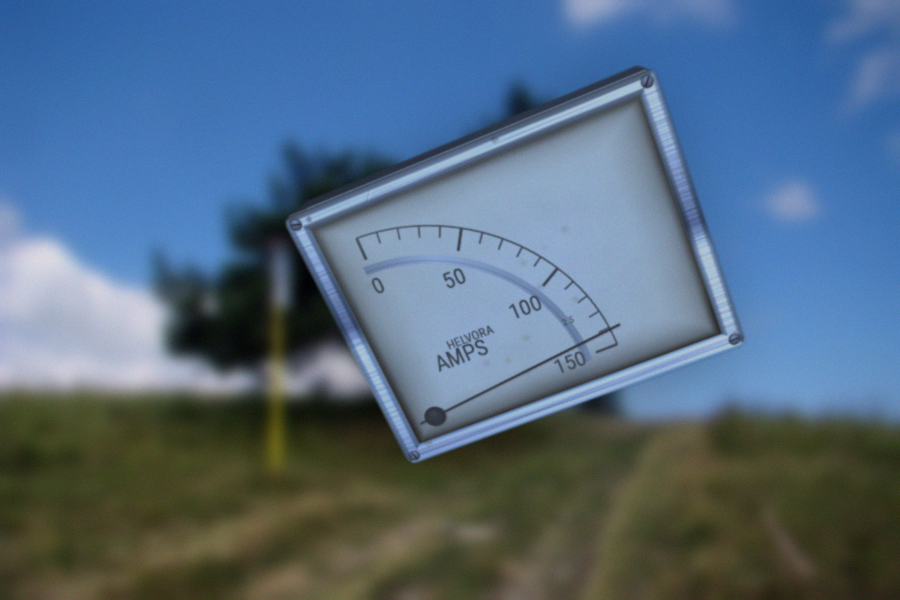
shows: value=140 unit=A
